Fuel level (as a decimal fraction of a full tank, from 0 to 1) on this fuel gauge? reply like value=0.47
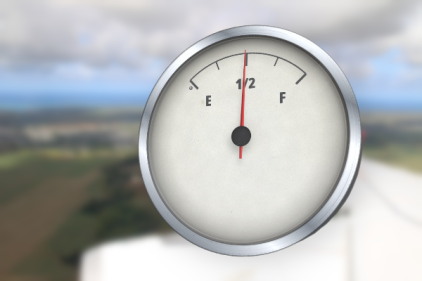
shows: value=0.5
